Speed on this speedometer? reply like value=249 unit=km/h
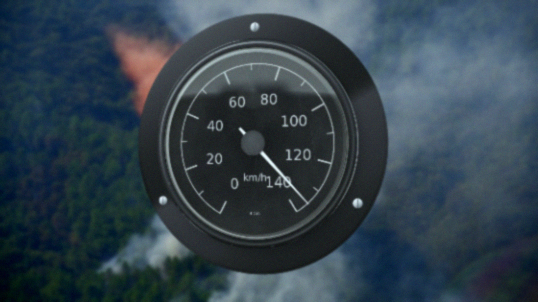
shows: value=135 unit=km/h
